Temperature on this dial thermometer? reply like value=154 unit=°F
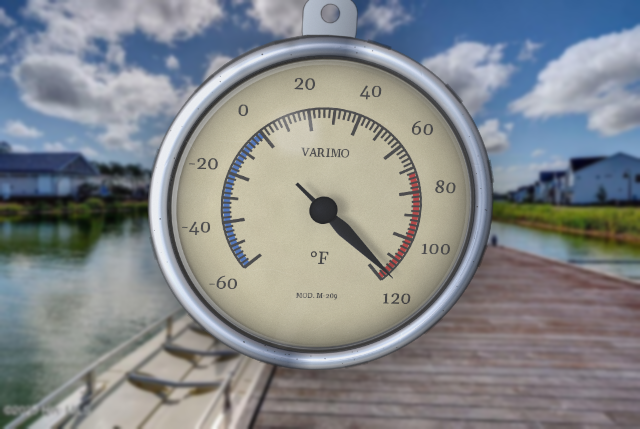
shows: value=116 unit=°F
